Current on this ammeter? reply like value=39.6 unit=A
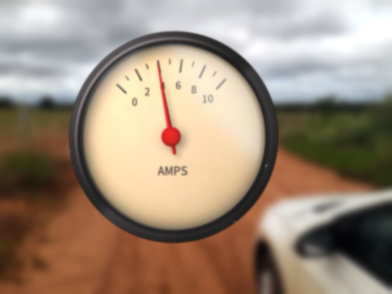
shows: value=4 unit=A
